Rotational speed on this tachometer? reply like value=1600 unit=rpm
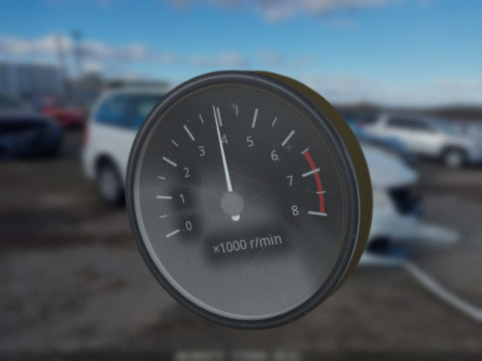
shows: value=4000 unit=rpm
